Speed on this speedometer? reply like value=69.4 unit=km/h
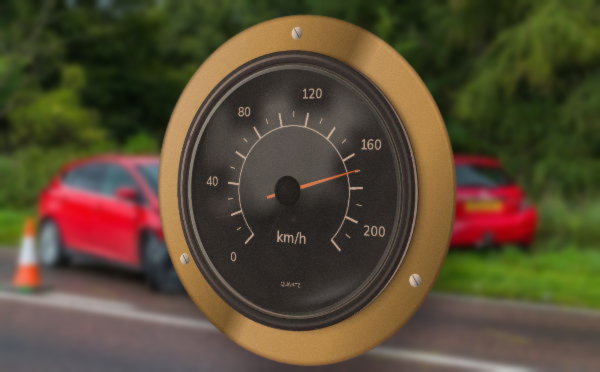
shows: value=170 unit=km/h
